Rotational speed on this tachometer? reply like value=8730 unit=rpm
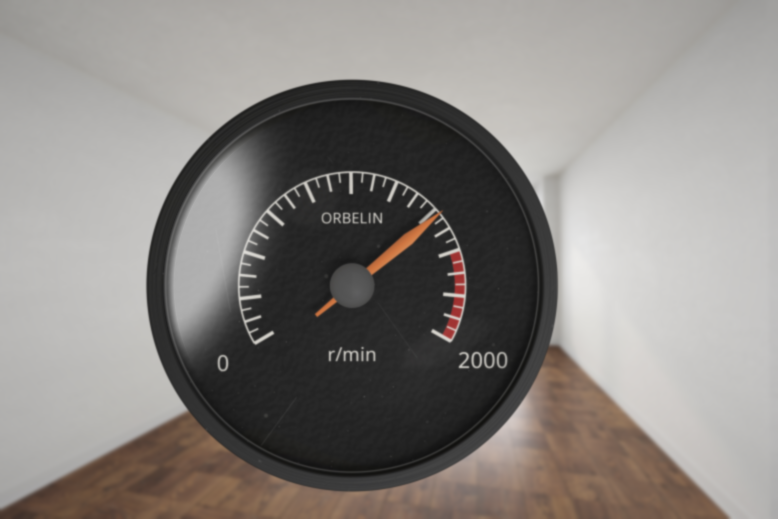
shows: value=1425 unit=rpm
